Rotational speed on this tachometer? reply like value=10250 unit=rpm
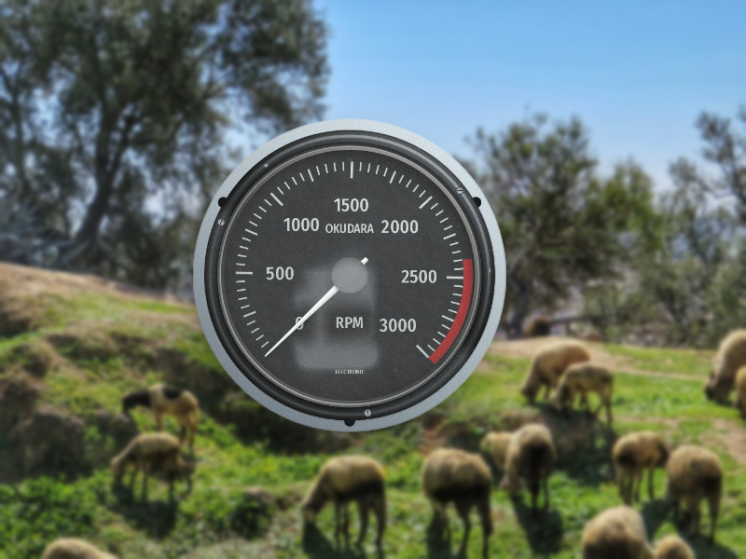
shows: value=0 unit=rpm
